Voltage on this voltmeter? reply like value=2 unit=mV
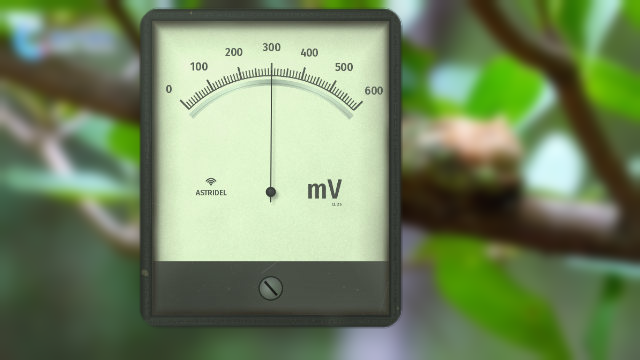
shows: value=300 unit=mV
